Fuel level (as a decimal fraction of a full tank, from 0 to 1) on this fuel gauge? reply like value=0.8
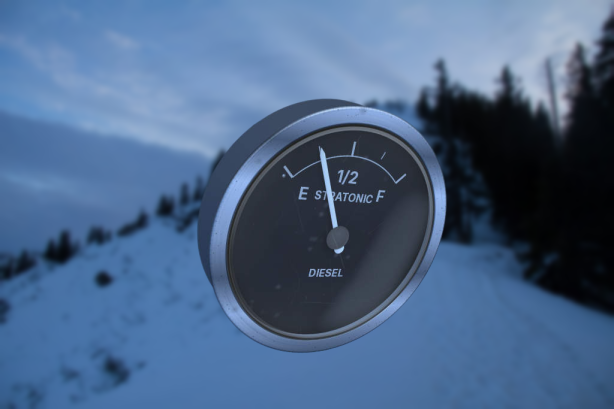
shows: value=0.25
